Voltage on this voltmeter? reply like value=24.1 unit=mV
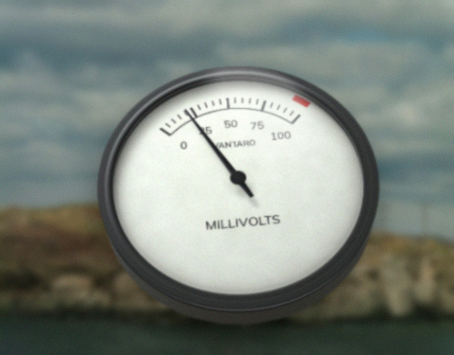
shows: value=20 unit=mV
